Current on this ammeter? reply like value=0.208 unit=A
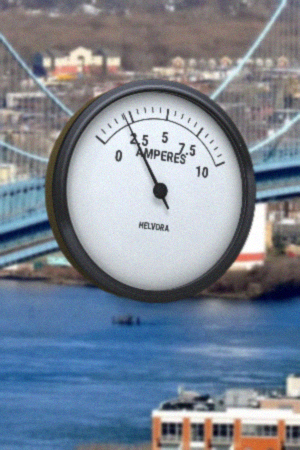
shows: value=2 unit=A
